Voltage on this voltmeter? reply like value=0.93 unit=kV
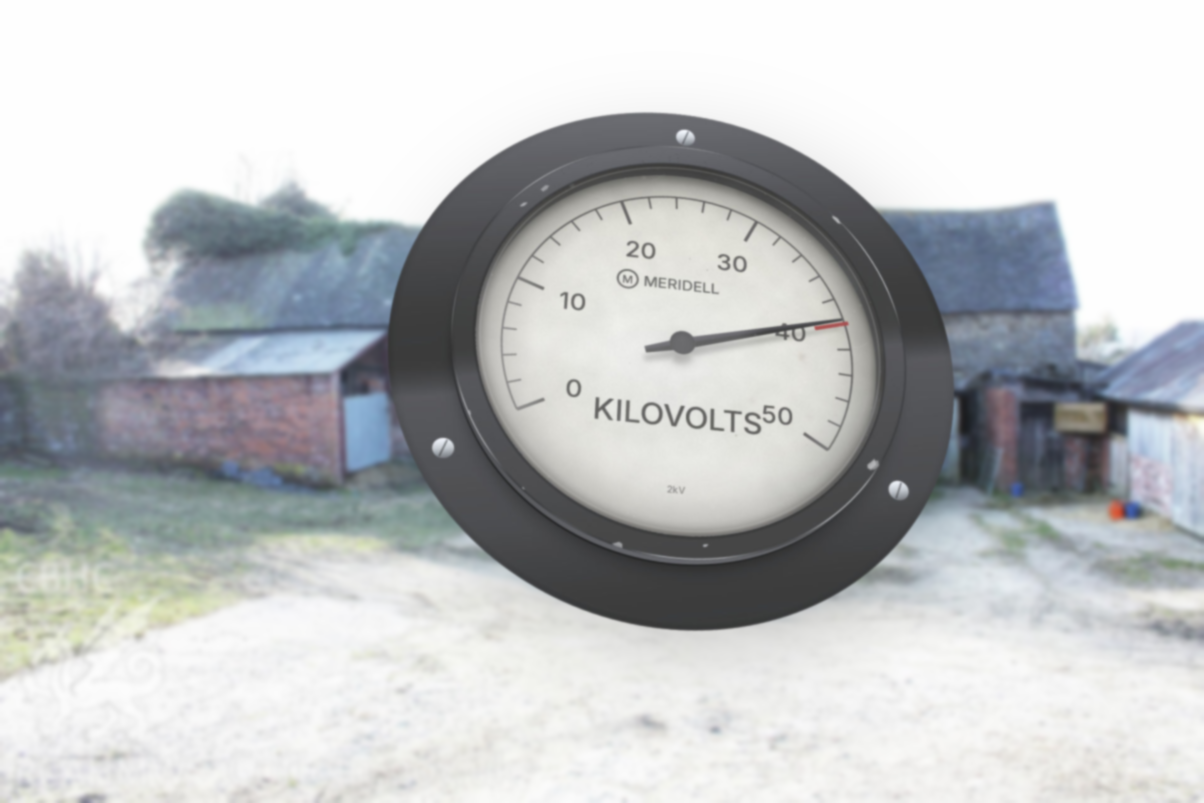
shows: value=40 unit=kV
